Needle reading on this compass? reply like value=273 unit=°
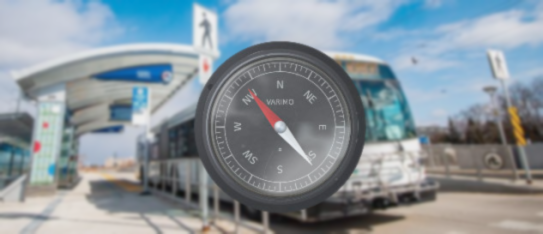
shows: value=320 unit=°
